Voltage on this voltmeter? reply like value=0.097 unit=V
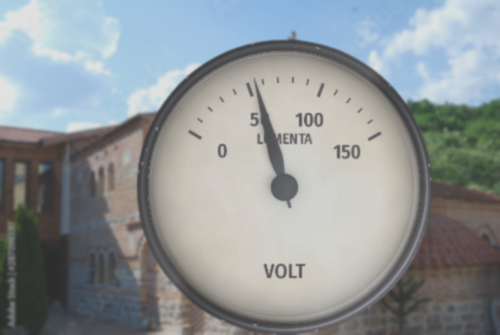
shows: value=55 unit=V
